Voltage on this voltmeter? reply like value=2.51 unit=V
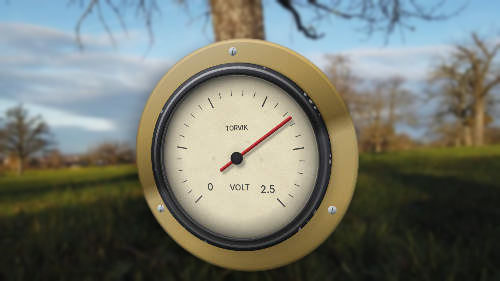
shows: value=1.75 unit=V
